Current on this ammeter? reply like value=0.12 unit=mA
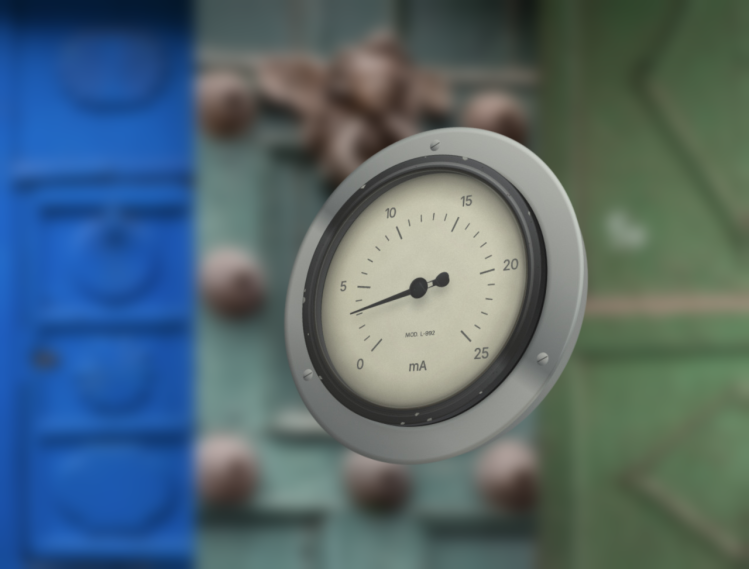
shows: value=3 unit=mA
